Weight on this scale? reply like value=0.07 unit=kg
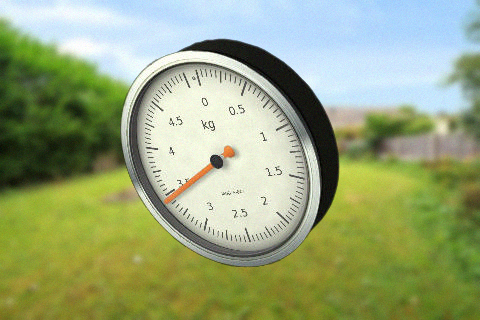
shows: value=3.45 unit=kg
